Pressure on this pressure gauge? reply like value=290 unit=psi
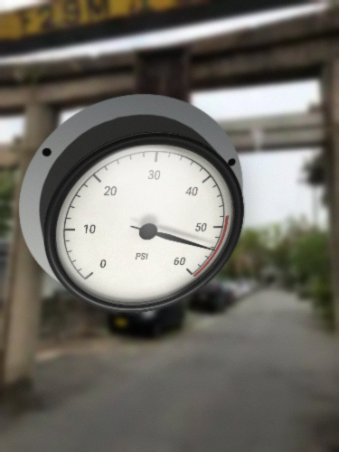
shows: value=54 unit=psi
